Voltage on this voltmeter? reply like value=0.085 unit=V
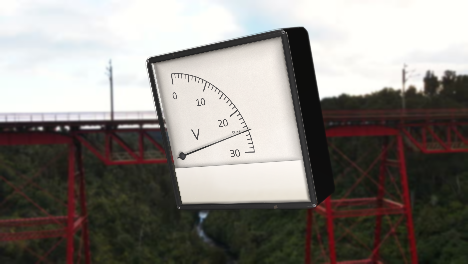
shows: value=25 unit=V
